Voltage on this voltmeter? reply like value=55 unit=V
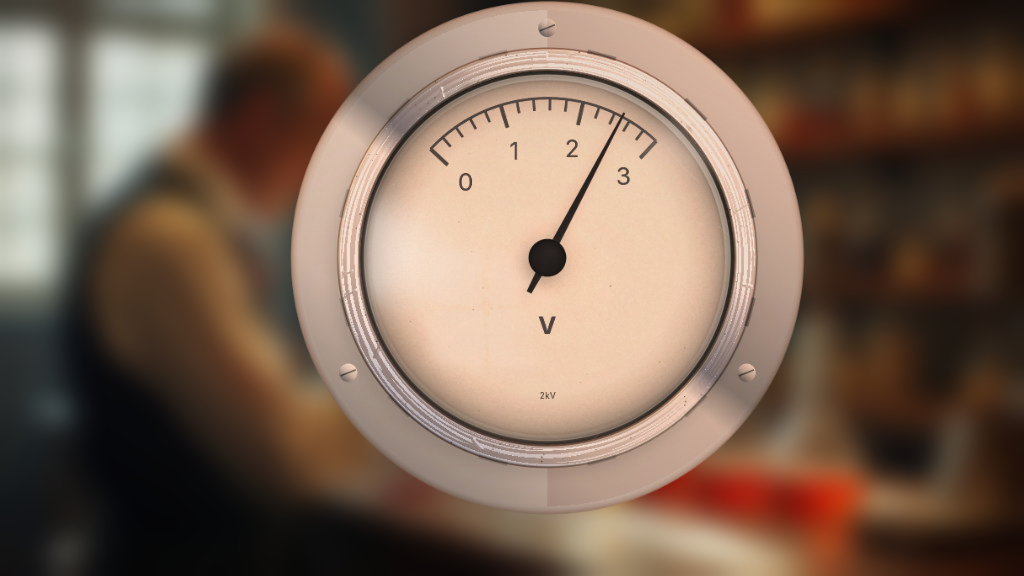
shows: value=2.5 unit=V
